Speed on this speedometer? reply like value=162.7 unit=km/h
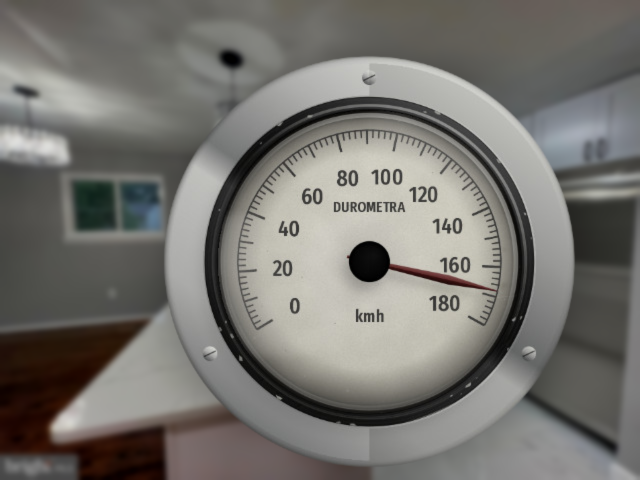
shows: value=168 unit=km/h
